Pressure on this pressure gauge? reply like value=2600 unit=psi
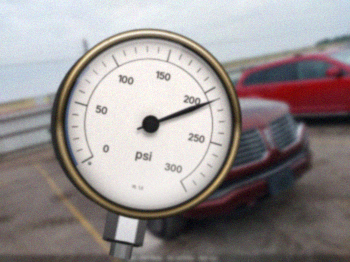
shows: value=210 unit=psi
